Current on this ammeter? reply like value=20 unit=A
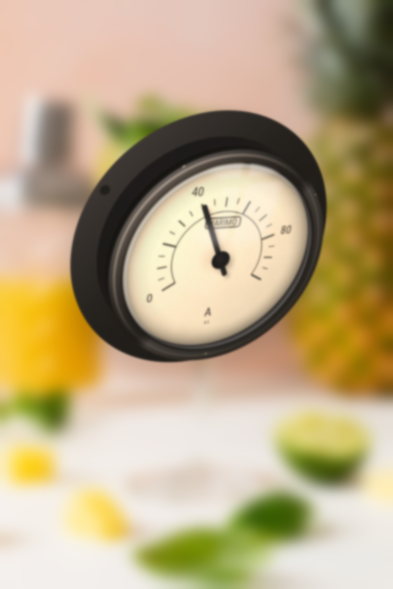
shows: value=40 unit=A
